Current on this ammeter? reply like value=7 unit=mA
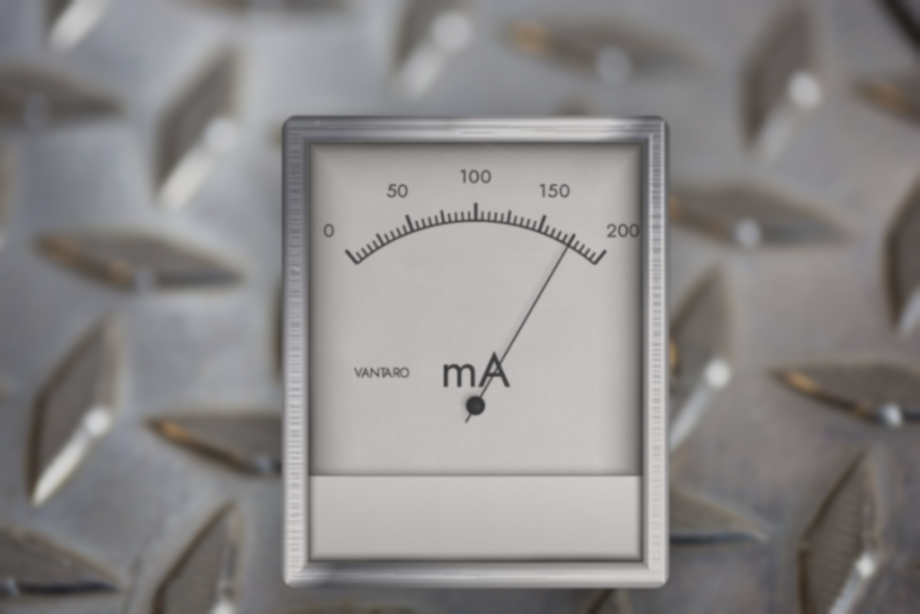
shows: value=175 unit=mA
